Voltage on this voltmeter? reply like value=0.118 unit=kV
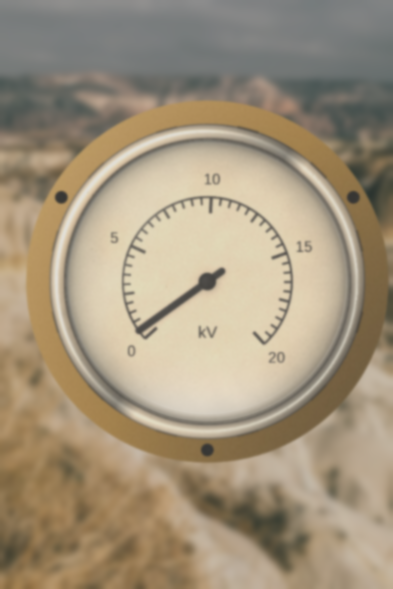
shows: value=0.5 unit=kV
